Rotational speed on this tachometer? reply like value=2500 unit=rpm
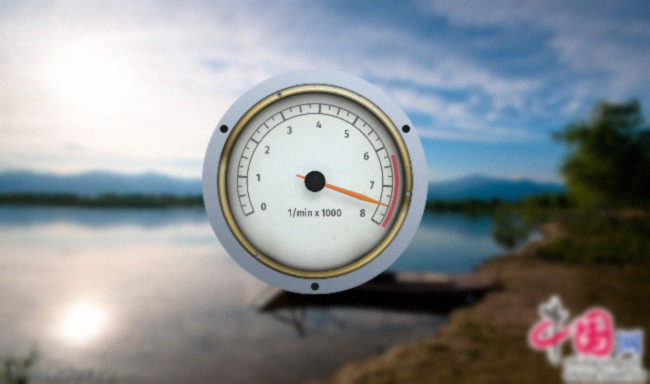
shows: value=7500 unit=rpm
